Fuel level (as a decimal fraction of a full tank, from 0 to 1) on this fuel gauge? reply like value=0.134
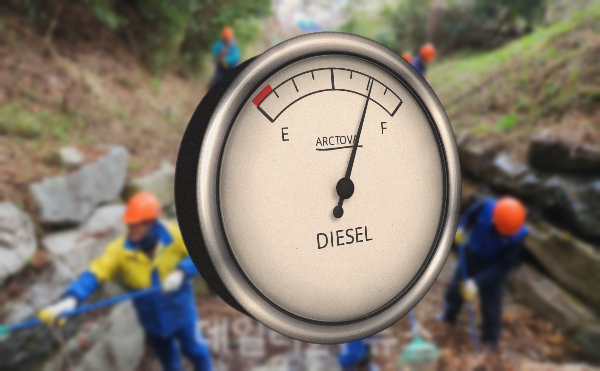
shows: value=0.75
